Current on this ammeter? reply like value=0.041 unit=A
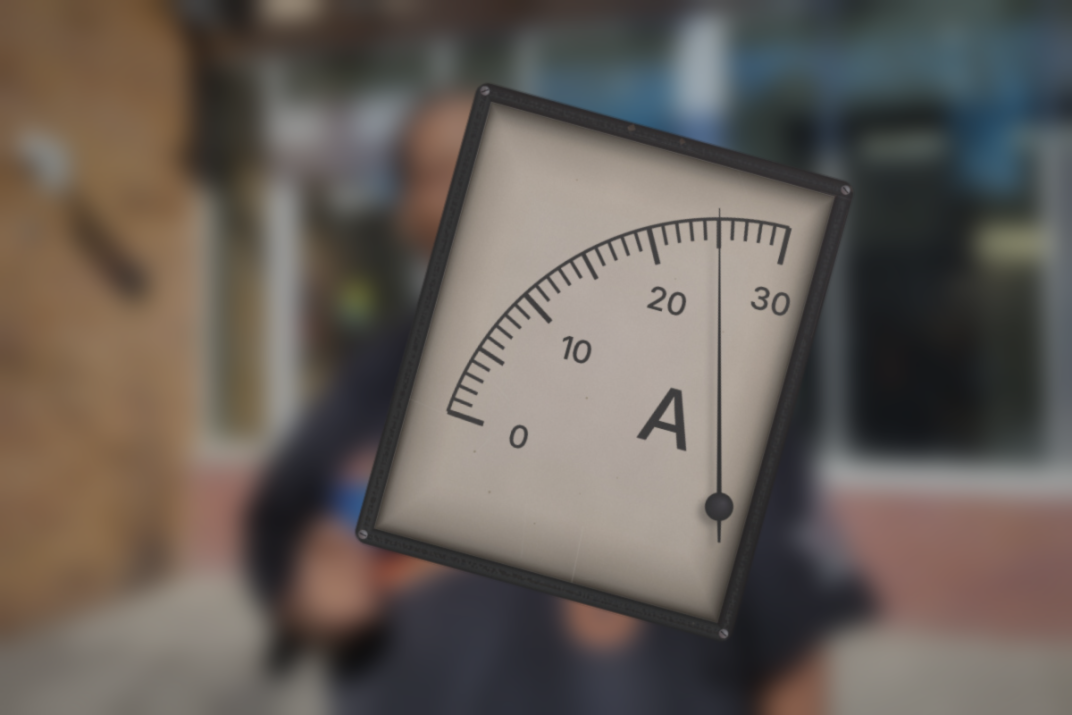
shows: value=25 unit=A
